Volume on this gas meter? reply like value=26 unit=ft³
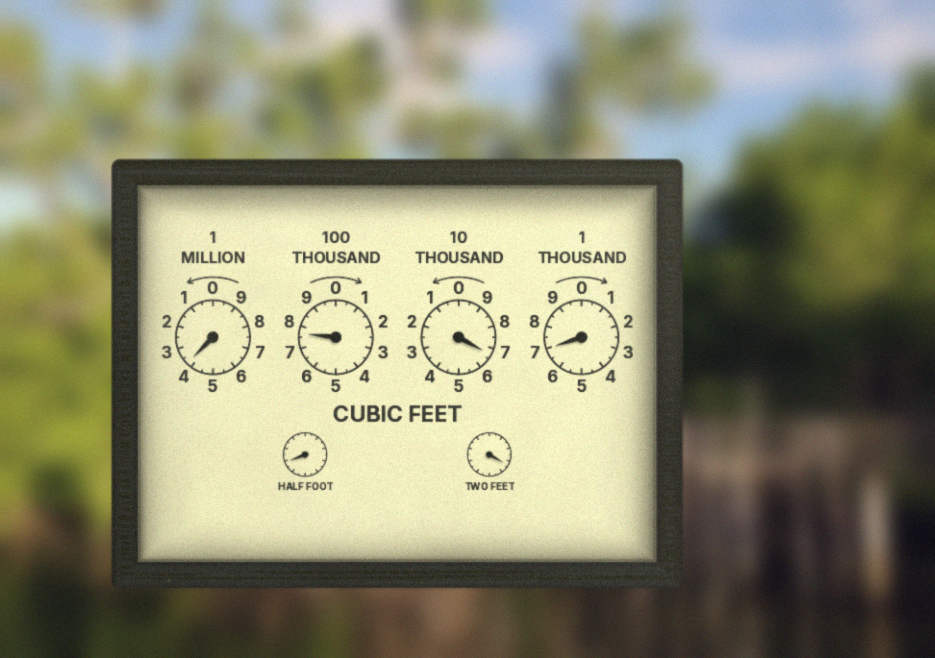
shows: value=376700 unit=ft³
